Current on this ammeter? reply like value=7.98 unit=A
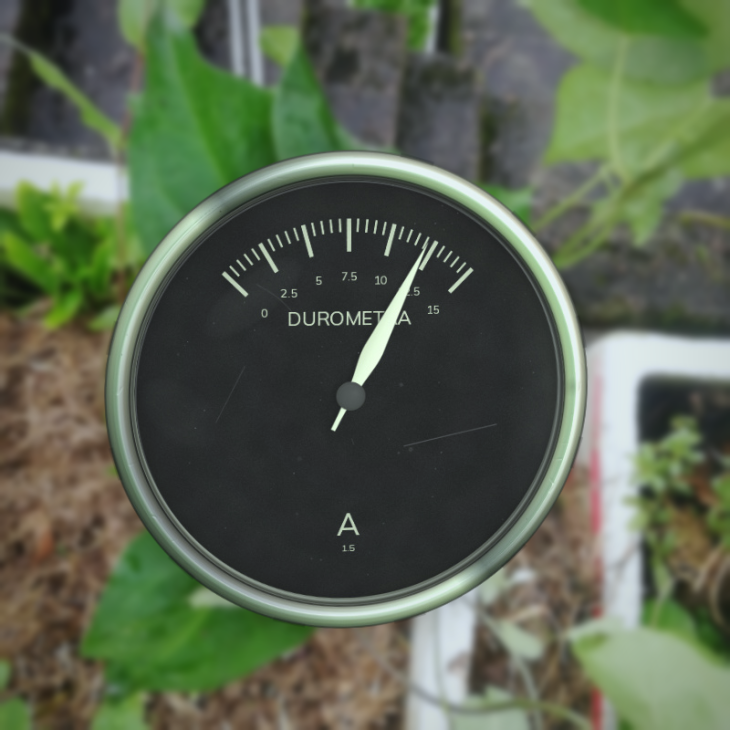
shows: value=12 unit=A
